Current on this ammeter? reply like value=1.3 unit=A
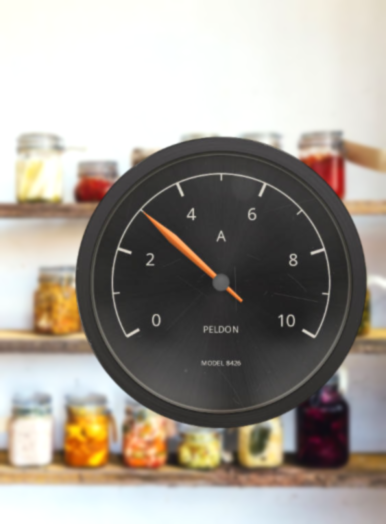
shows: value=3 unit=A
